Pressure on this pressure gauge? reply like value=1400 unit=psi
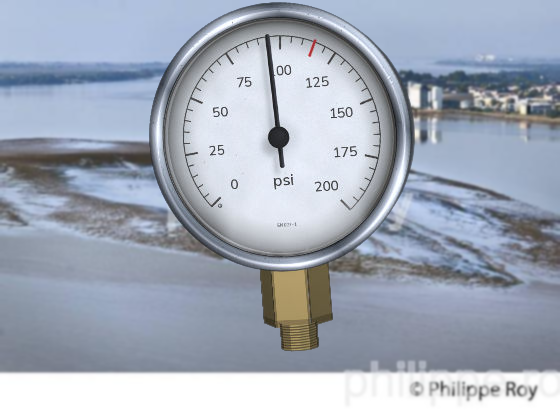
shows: value=95 unit=psi
